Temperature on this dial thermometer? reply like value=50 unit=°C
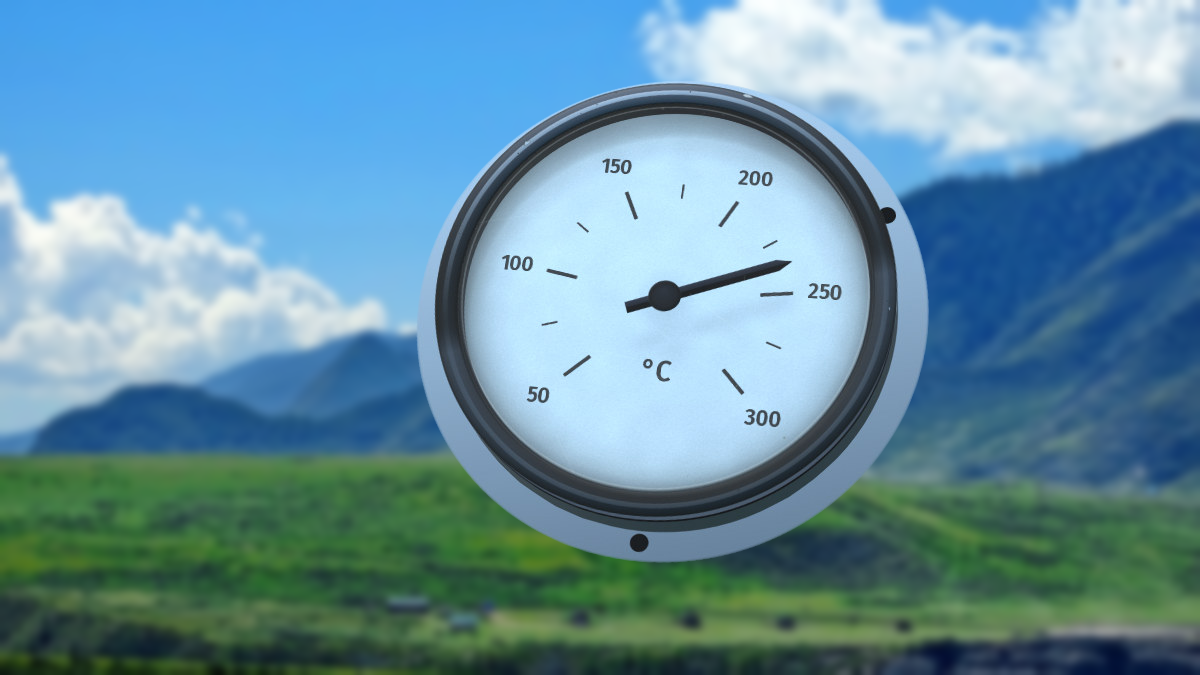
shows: value=237.5 unit=°C
